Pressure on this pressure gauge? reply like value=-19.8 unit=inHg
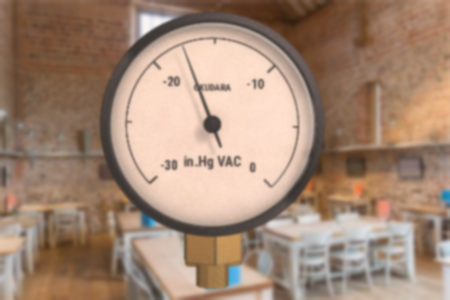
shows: value=-17.5 unit=inHg
